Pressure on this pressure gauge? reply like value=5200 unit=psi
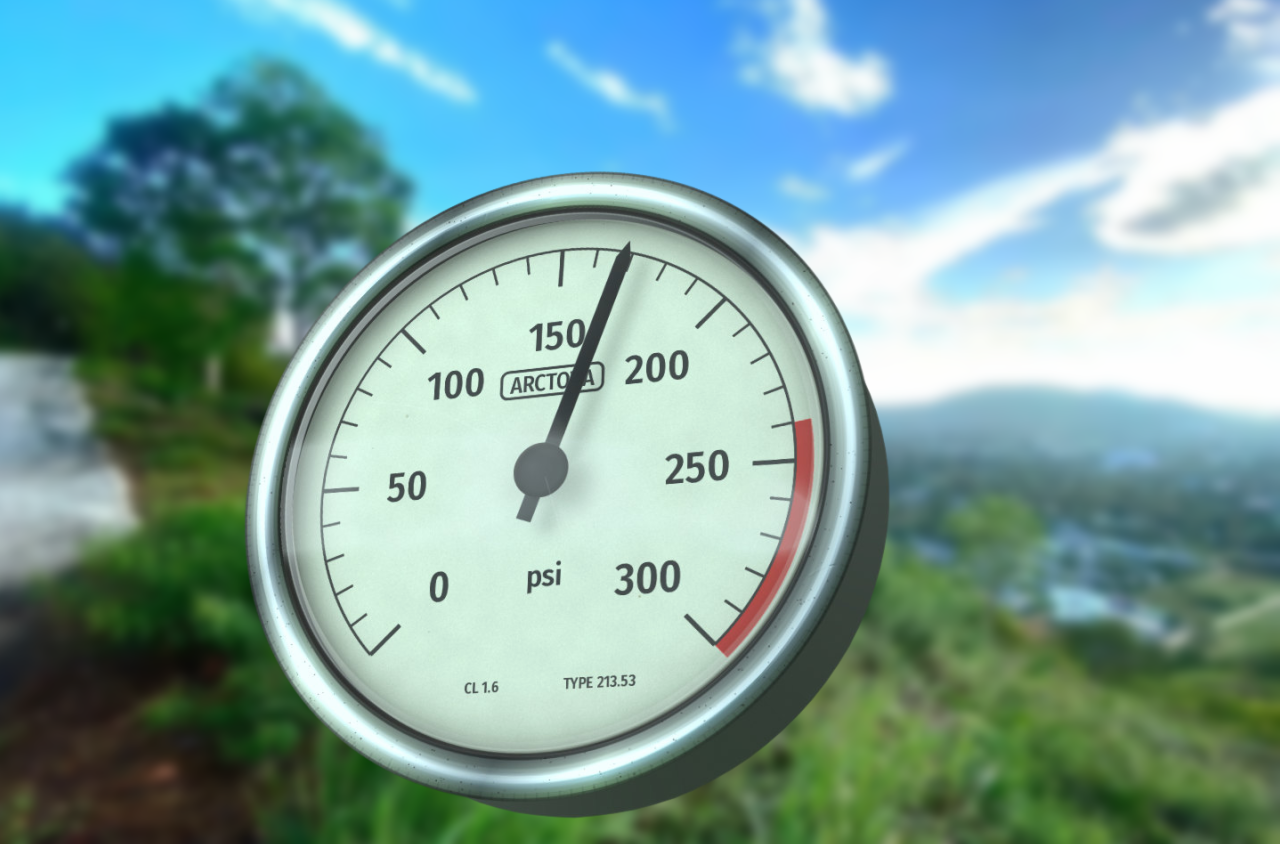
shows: value=170 unit=psi
